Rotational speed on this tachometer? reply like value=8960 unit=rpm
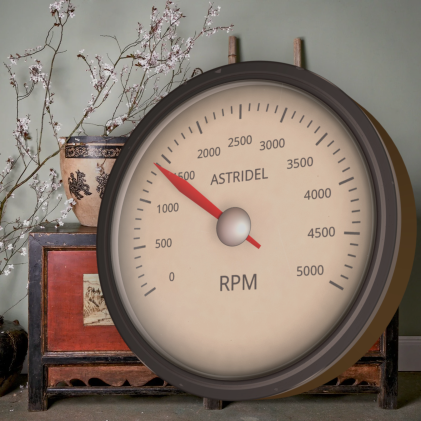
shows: value=1400 unit=rpm
